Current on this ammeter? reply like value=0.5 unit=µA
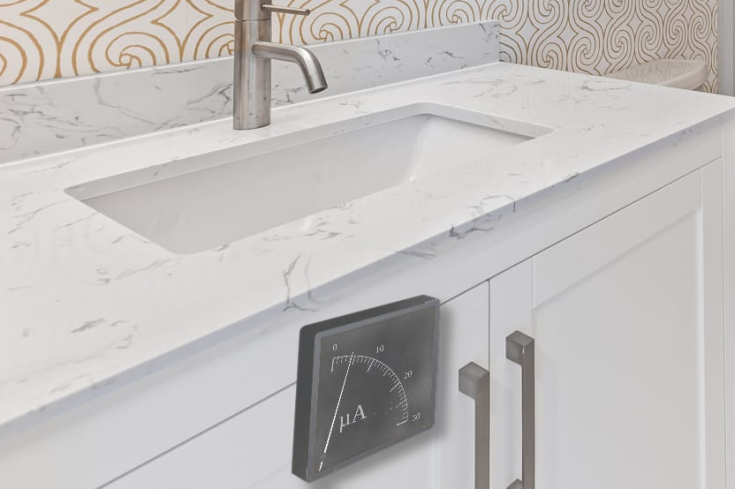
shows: value=4 unit=µA
